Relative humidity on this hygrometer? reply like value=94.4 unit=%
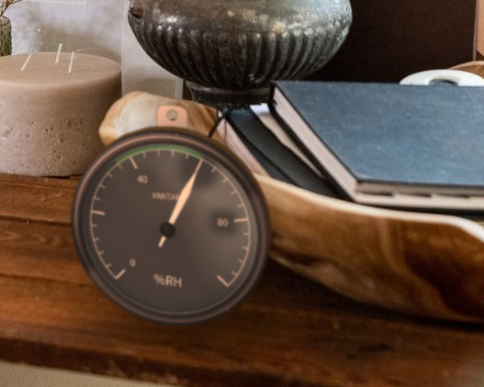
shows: value=60 unit=%
